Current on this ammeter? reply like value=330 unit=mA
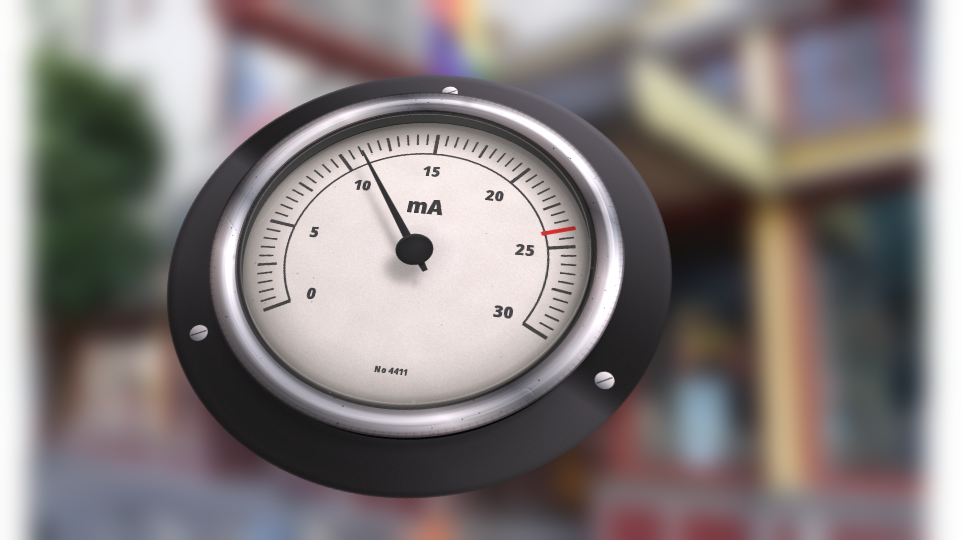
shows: value=11 unit=mA
